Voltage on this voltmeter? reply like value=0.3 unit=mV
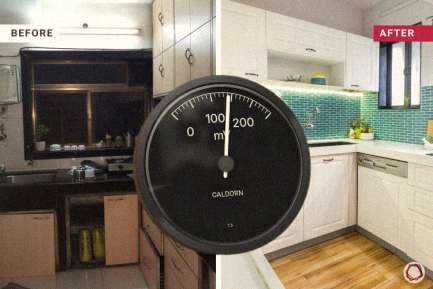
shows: value=140 unit=mV
